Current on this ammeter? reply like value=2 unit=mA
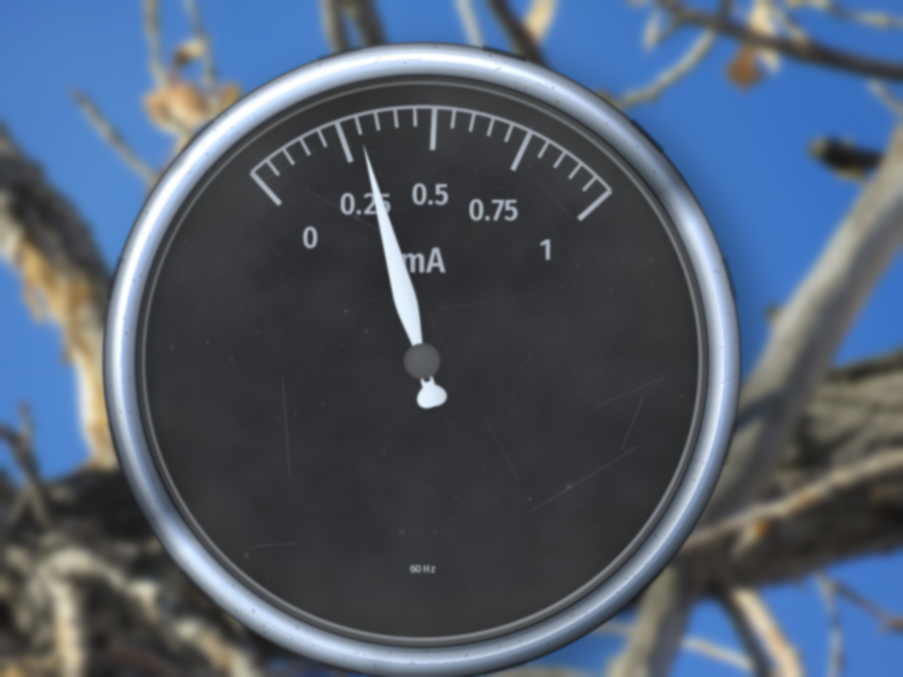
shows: value=0.3 unit=mA
